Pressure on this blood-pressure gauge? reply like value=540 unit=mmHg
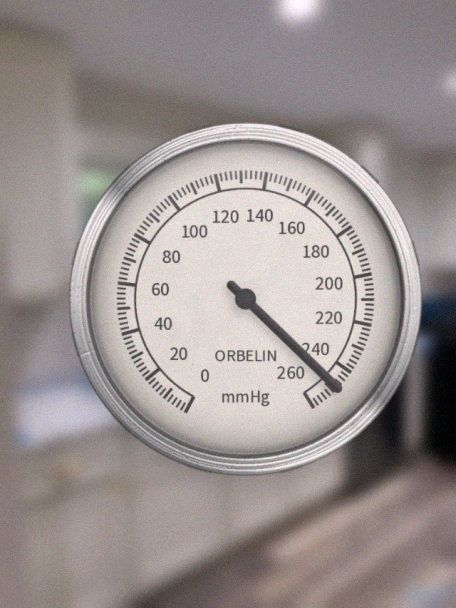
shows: value=248 unit=mmHg
